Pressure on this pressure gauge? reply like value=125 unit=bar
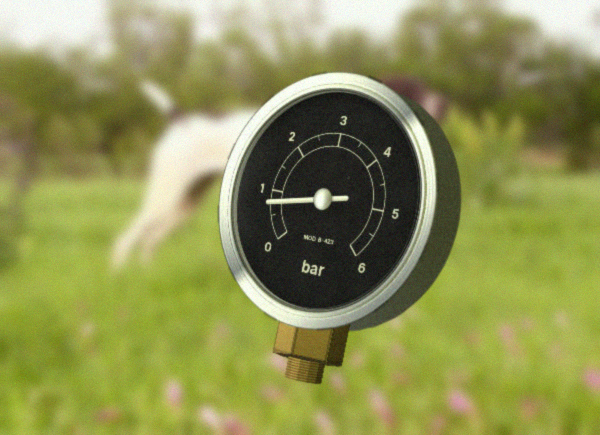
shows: value=0.75 unit=bar
